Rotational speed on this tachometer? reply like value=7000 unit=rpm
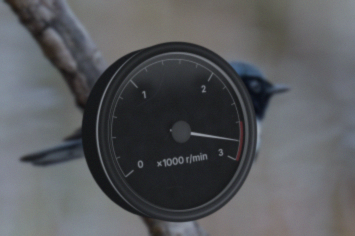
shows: value=2800 unit=rpm
